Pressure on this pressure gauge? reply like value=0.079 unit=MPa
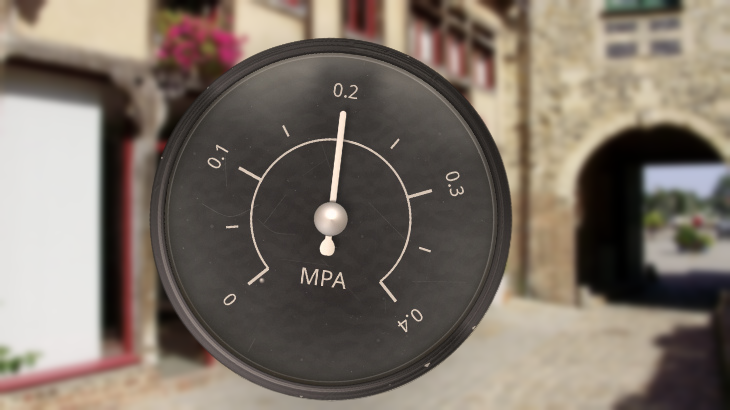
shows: value=0.2 unit=MPa
